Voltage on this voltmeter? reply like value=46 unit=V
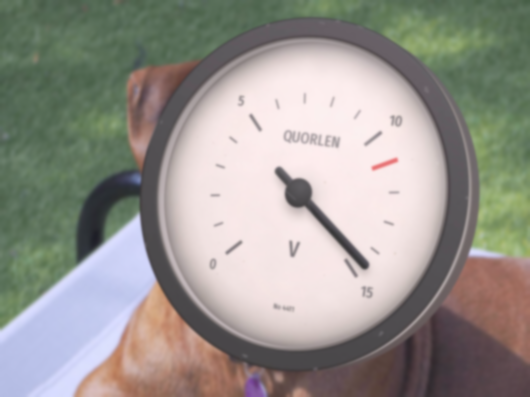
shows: value=14.5 unit=V
